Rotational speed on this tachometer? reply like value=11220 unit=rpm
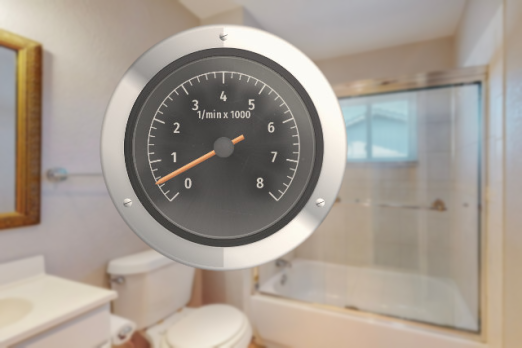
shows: value=500 unit=rpm
